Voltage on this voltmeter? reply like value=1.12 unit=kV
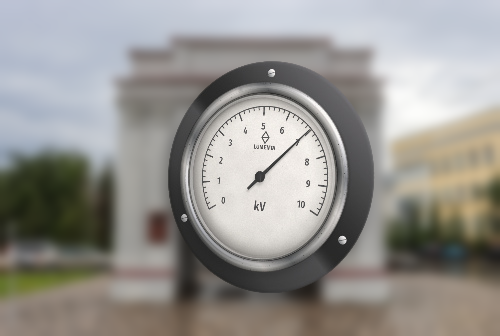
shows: value=7 unit=kV
